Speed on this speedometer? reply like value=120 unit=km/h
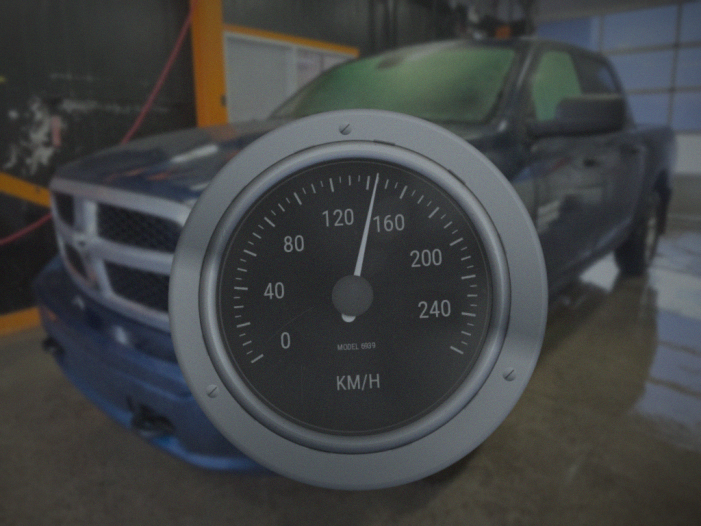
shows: value=145 unit=km/h
